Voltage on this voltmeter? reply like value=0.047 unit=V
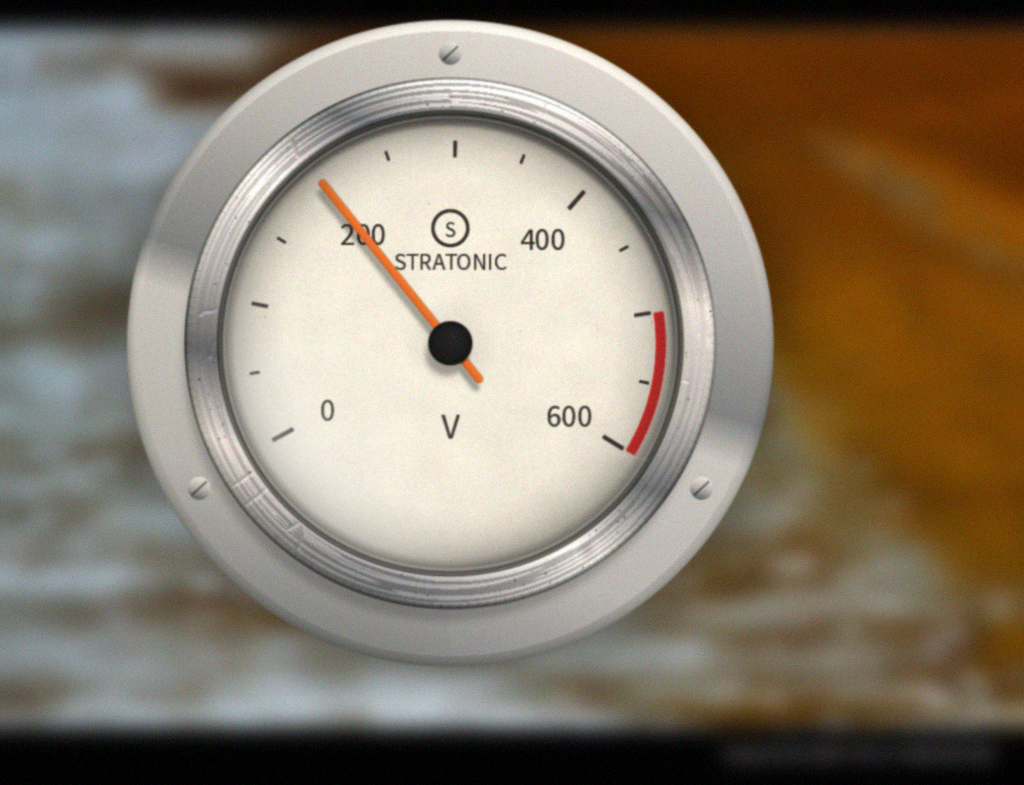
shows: value=200 unit=V
